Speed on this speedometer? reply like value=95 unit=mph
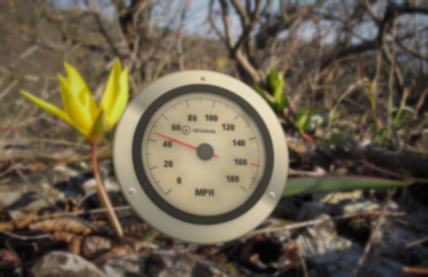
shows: value=45 unit=mph
